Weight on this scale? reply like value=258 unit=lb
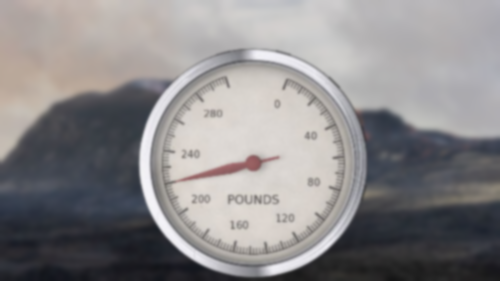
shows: value=220 unit=lb
